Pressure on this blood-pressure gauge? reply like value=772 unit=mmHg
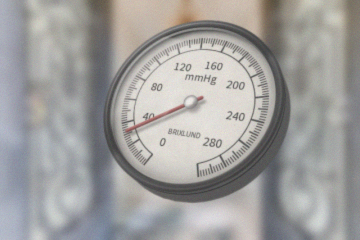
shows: value=30 unit=mmHg
